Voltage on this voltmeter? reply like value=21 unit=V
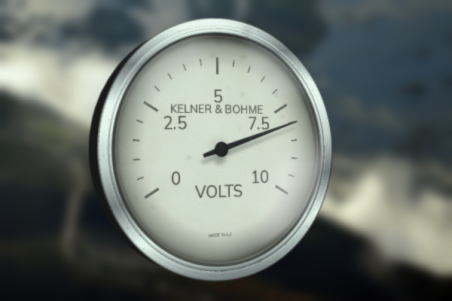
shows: value=8 unit=V
